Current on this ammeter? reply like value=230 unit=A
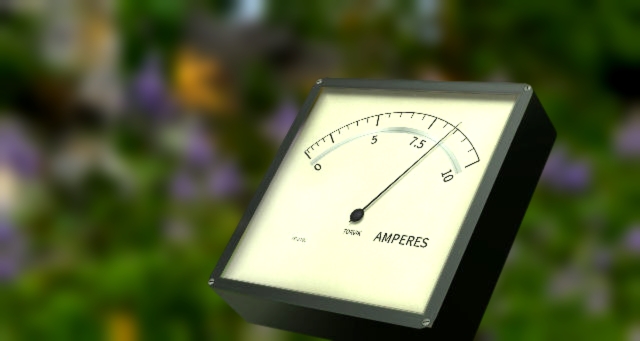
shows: value=8.5 unit=A
